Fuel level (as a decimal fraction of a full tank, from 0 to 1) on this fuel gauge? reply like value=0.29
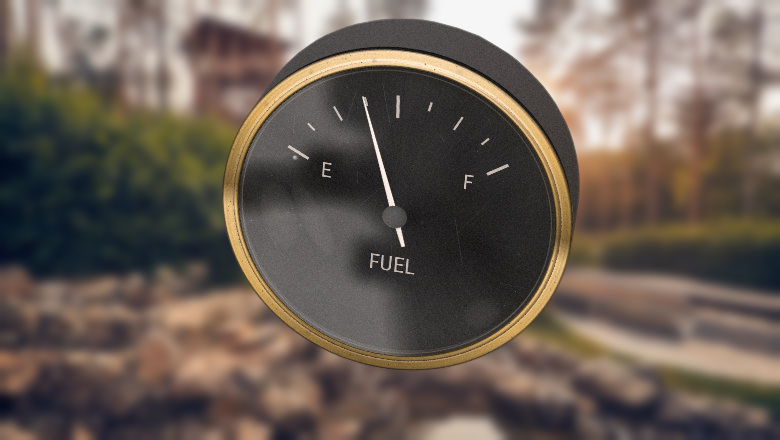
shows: value=0.375
